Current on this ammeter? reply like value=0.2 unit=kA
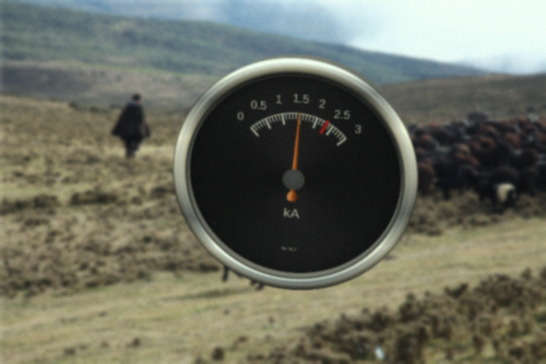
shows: value=1.5 unit=kA
